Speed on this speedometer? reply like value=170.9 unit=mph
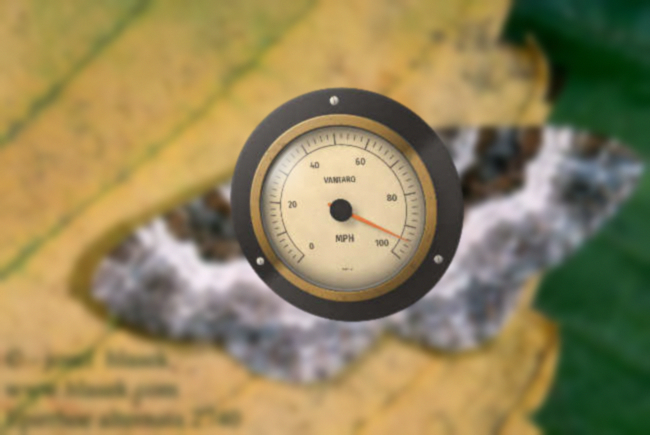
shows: value=94 unit=mph
